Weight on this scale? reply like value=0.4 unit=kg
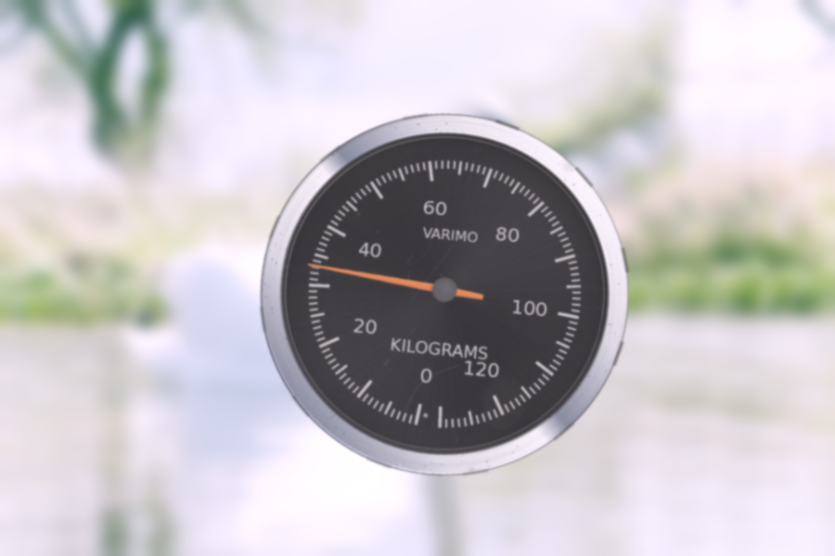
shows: value=33 unit=kg
